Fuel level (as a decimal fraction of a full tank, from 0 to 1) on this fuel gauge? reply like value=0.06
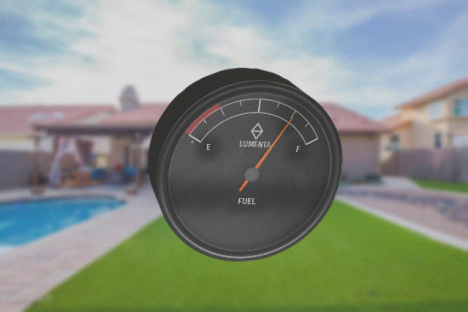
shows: value=0.75
